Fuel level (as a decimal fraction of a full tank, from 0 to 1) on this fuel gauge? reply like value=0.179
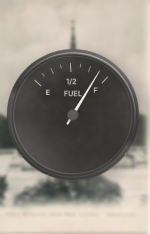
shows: value=0.875
